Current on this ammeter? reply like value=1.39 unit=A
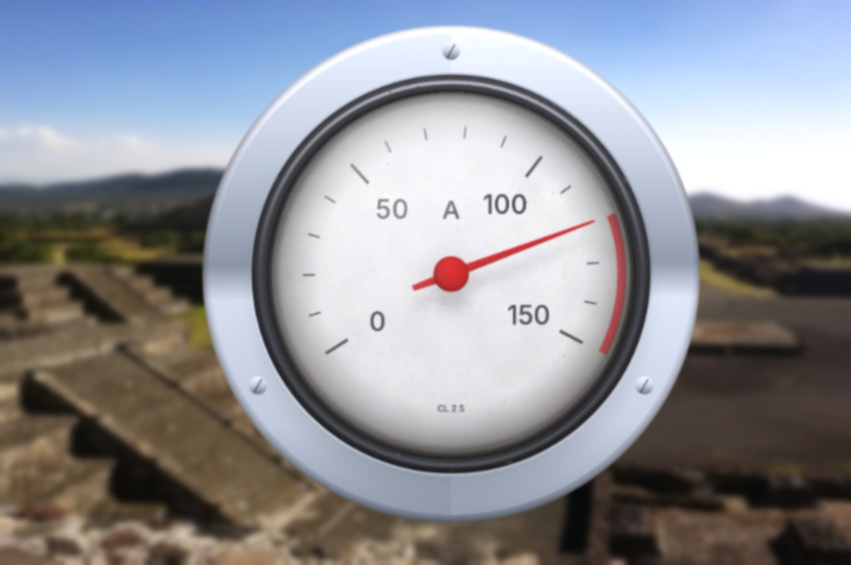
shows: value=120 unit=A
